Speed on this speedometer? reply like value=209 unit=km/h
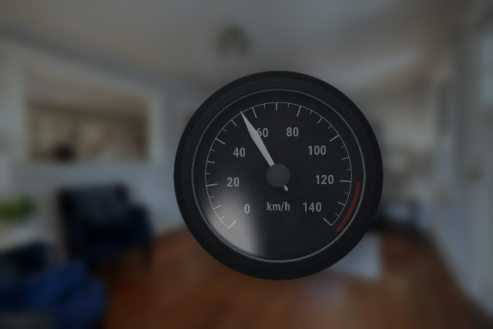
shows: value=55 unit=km/h
